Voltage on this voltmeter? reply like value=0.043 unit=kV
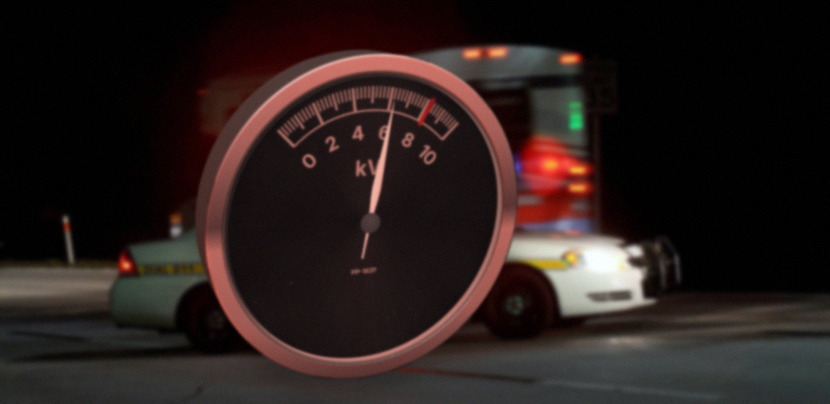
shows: value=6 unit=kV
